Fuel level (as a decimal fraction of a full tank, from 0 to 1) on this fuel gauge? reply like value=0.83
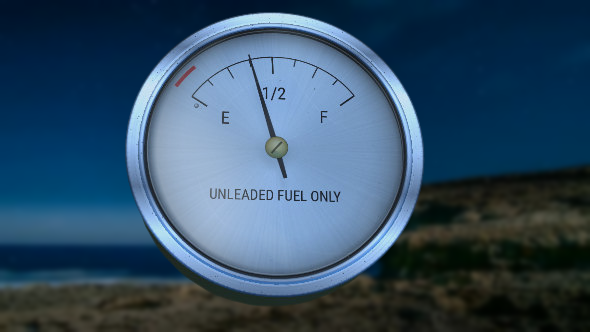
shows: value=0.375
